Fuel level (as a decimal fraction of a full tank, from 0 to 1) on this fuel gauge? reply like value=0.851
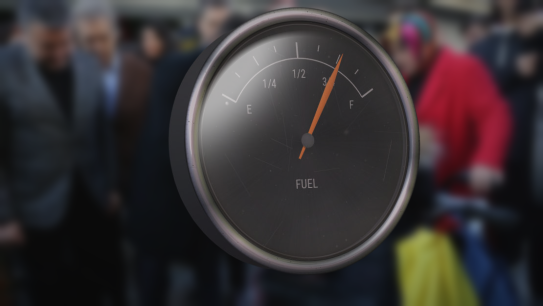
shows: value=0.75
